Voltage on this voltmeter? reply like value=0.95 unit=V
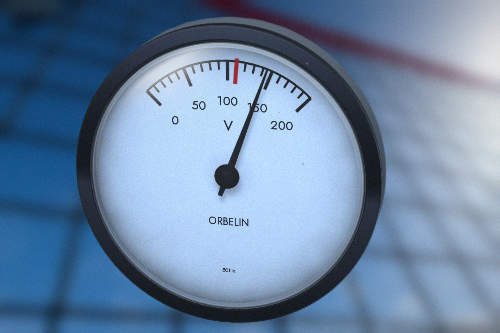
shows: value=145 unit=V
